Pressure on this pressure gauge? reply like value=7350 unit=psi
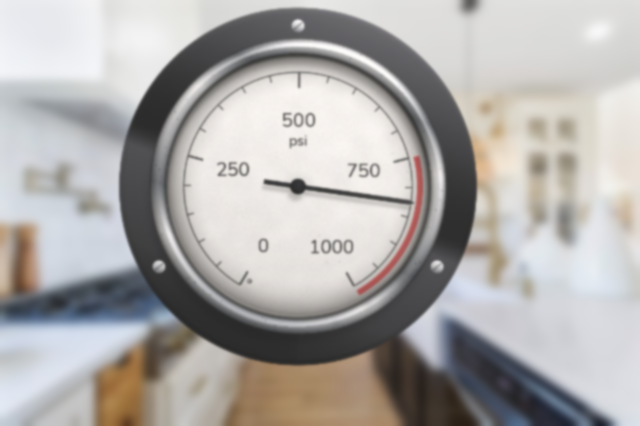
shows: value=825 unit=psi
